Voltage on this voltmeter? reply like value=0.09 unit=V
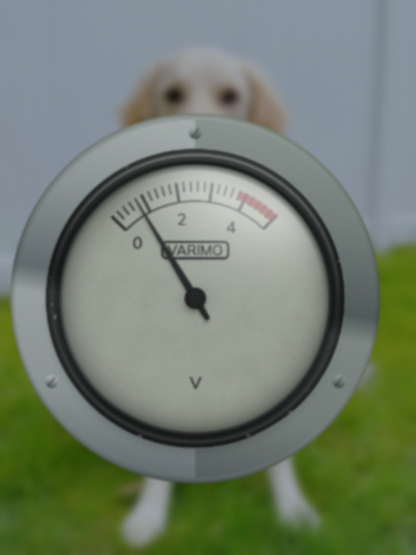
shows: value=0.8 unit=V
